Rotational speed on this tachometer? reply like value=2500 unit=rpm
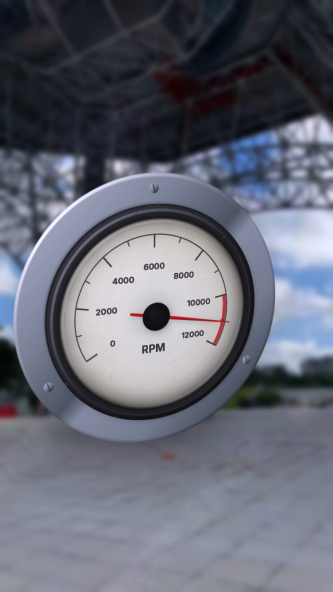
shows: value=11000 unit=rpm
